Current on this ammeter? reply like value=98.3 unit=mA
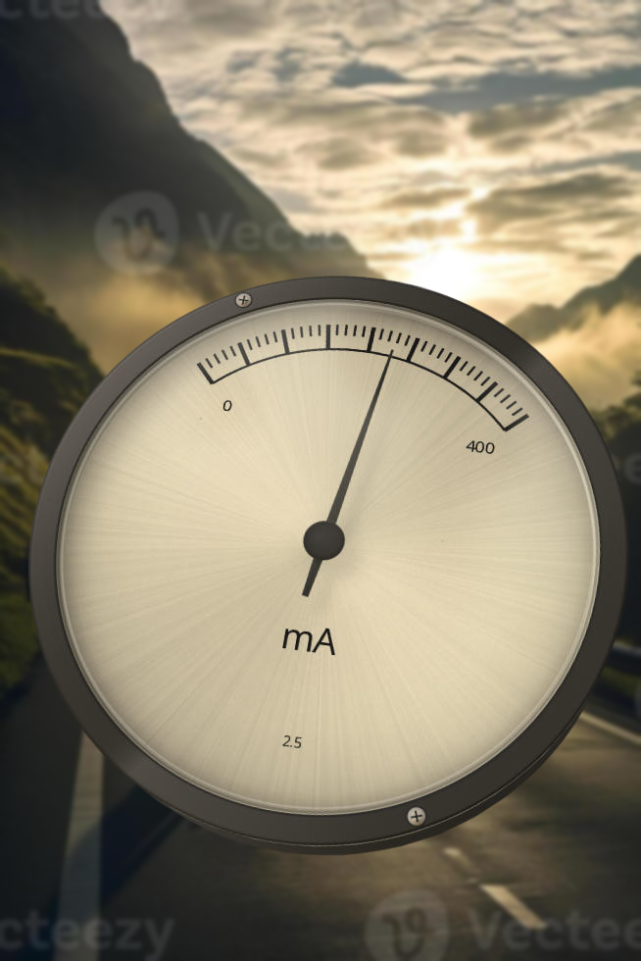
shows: value=230 unit=mA
